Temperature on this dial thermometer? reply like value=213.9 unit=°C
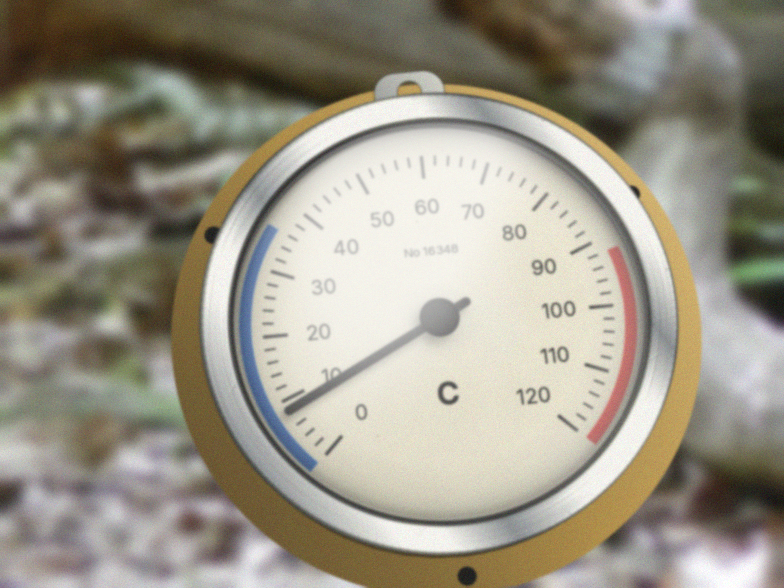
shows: value=8 unit=°C
